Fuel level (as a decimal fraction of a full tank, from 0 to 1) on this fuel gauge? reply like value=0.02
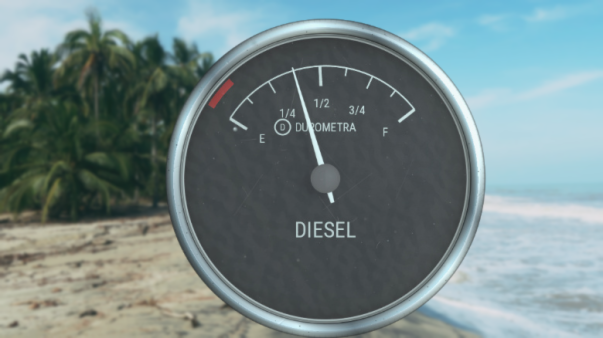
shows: value=0.375
